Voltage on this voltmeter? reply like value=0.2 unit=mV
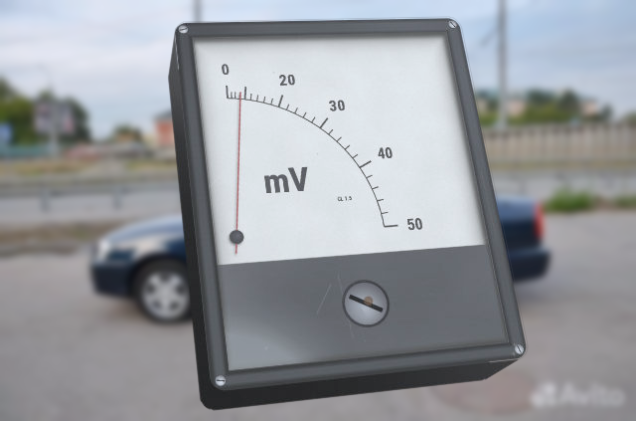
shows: value=8 unit=mV
